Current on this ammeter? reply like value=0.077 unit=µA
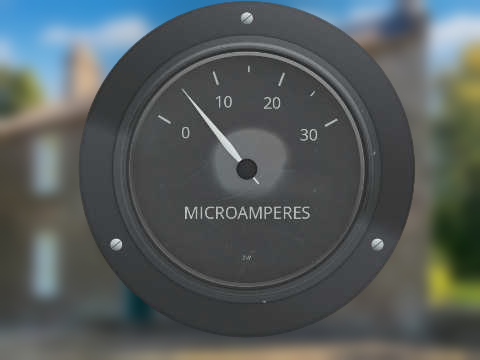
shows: value=5 unit=µA
